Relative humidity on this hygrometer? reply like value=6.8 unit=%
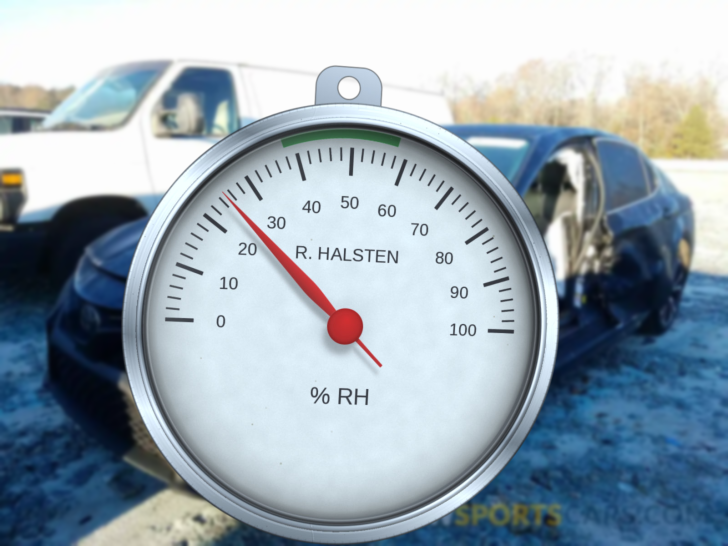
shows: value=25 unit=%
